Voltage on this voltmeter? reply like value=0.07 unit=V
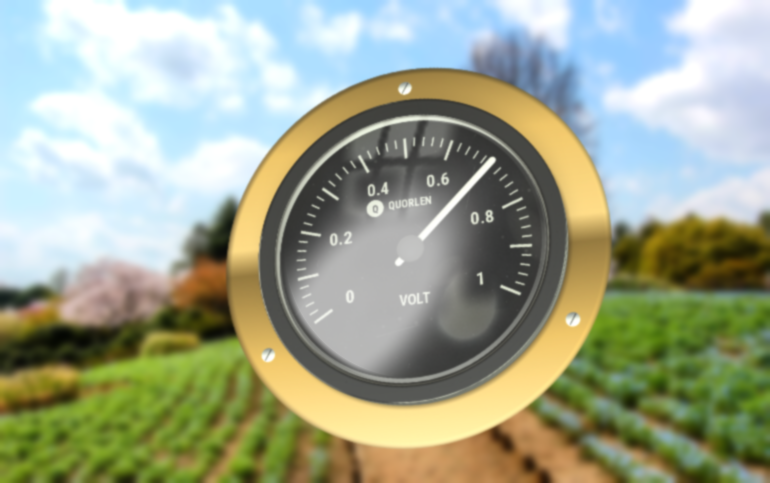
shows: value=0.7 unit=V
